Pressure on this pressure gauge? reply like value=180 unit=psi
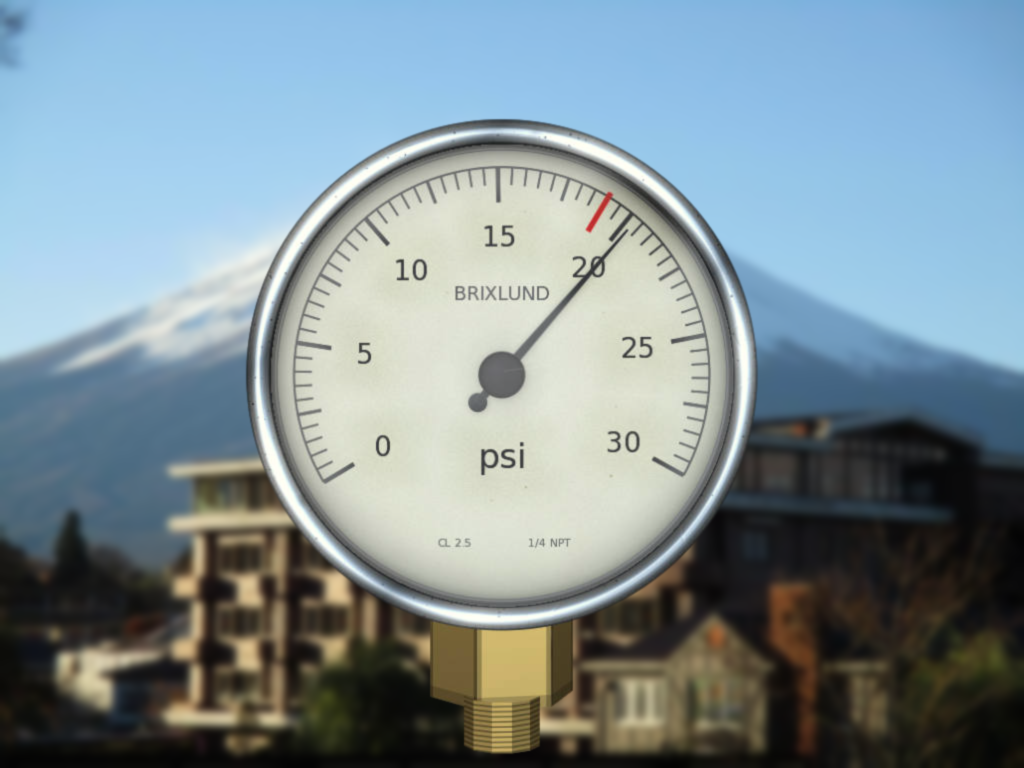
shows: value=20.25 unit=psi
